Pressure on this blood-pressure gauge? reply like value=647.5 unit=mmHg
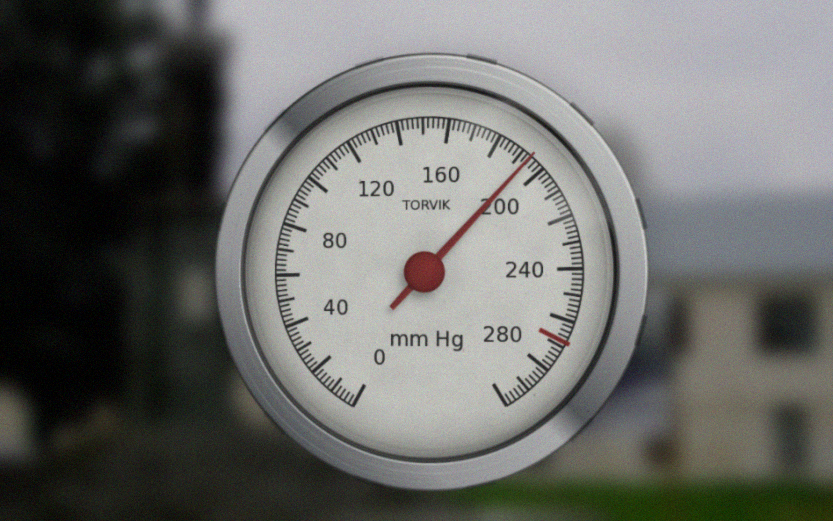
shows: value=194 unit=mmHg
